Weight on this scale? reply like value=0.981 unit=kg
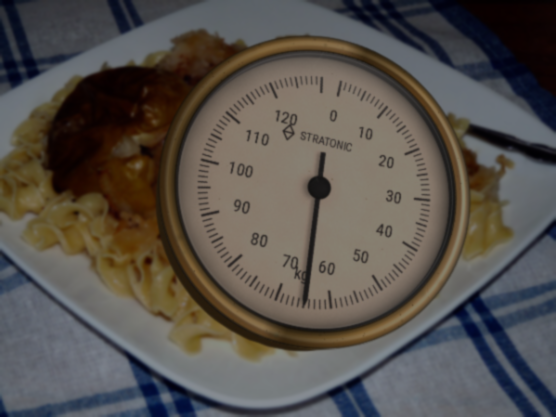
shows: value=65 unit=kg
